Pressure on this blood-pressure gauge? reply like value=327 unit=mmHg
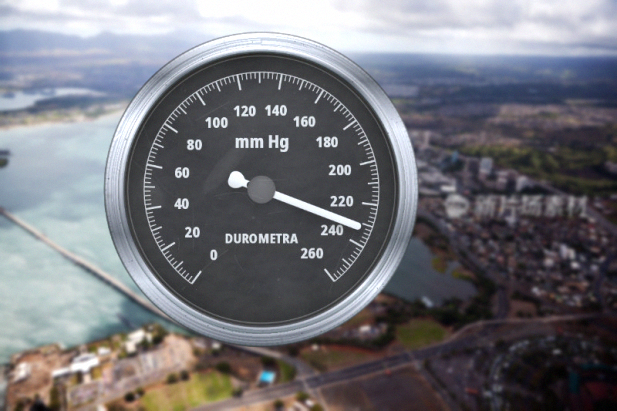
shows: value=232 unit=mmHg
